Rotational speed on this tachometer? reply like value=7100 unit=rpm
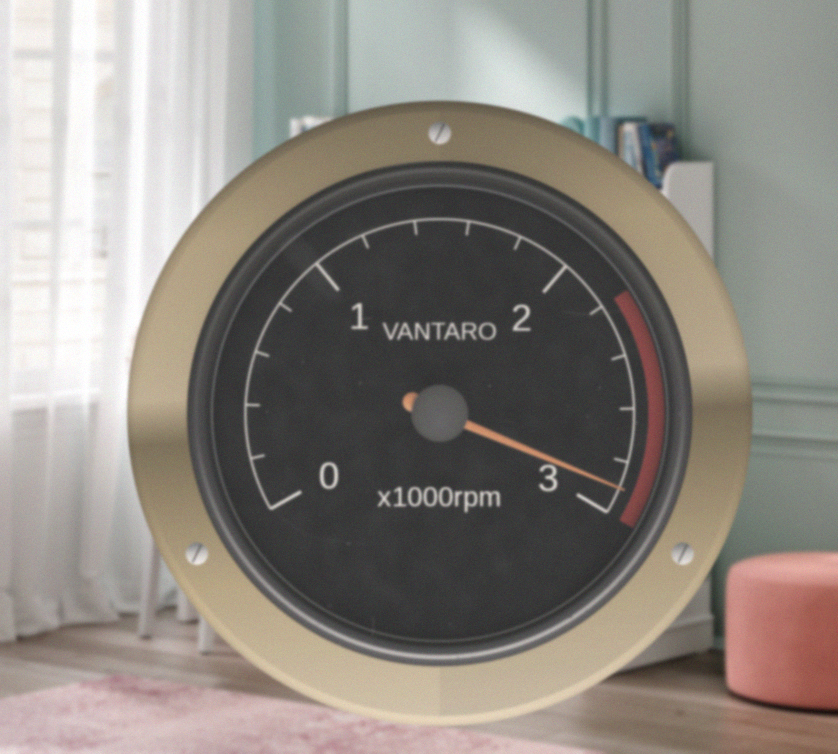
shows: value=2900 unit=rpm
